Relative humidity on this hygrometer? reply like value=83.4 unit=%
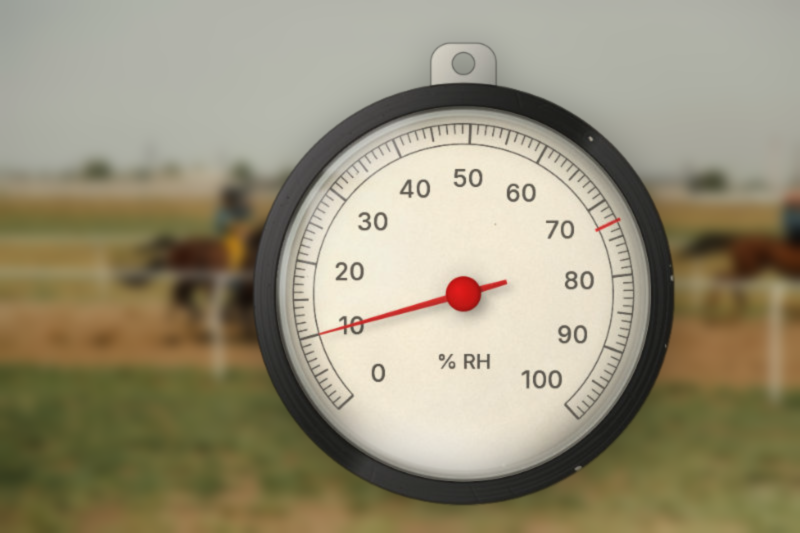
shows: value=10 unit=%
